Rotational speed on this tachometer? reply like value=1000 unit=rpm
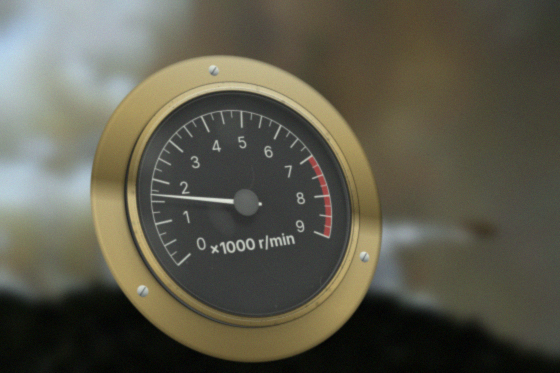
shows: value=1625 unit=rpm
